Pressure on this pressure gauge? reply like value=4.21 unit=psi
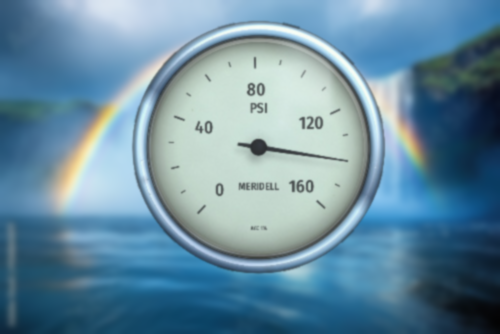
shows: value=140 unit=psi
